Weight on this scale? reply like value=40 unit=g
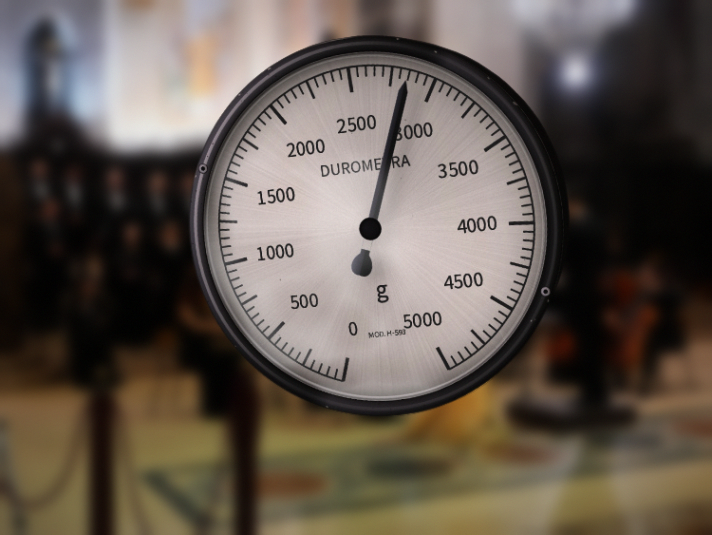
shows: value=2850 unit=g
